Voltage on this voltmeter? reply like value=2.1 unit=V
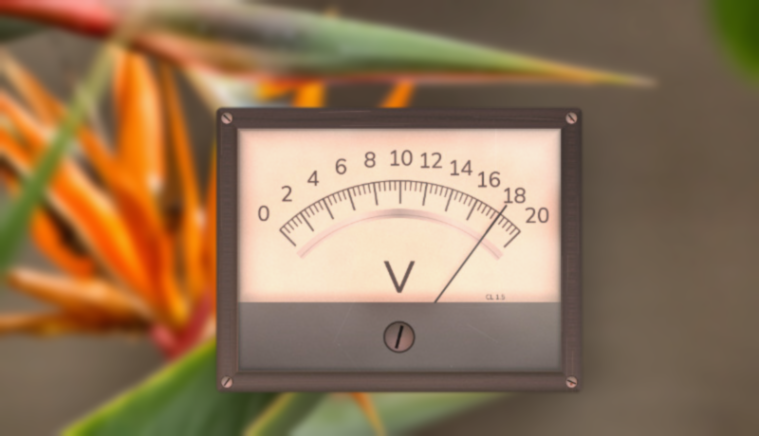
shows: value=18 unit=V
